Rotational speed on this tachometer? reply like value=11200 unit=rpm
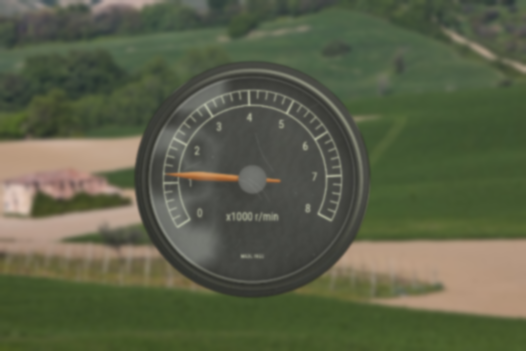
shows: value=1200 unit=rpm
